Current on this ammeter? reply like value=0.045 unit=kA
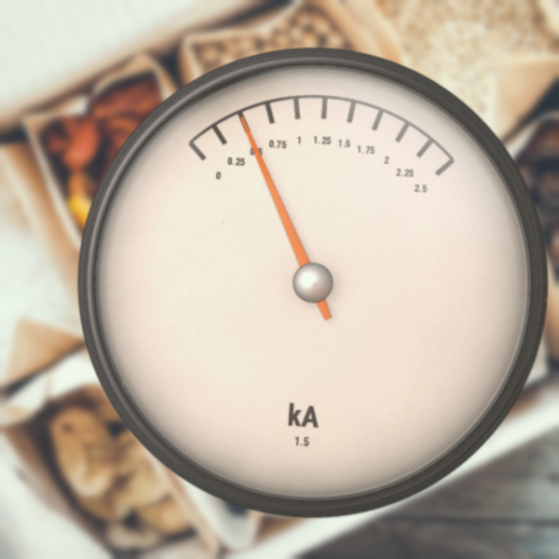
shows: value=0.5 unit=kA
